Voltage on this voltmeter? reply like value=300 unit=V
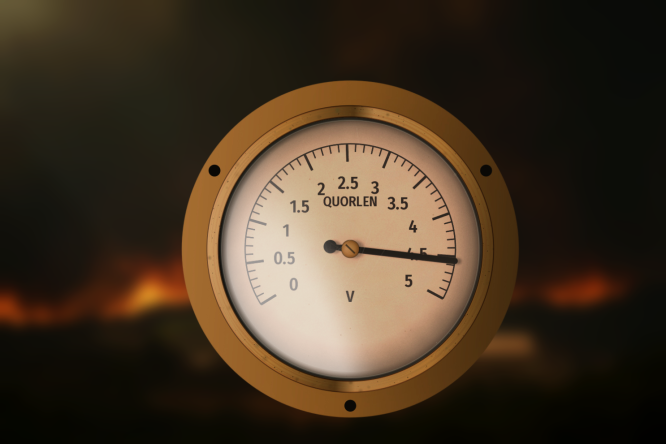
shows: value=4.55 unit=V
